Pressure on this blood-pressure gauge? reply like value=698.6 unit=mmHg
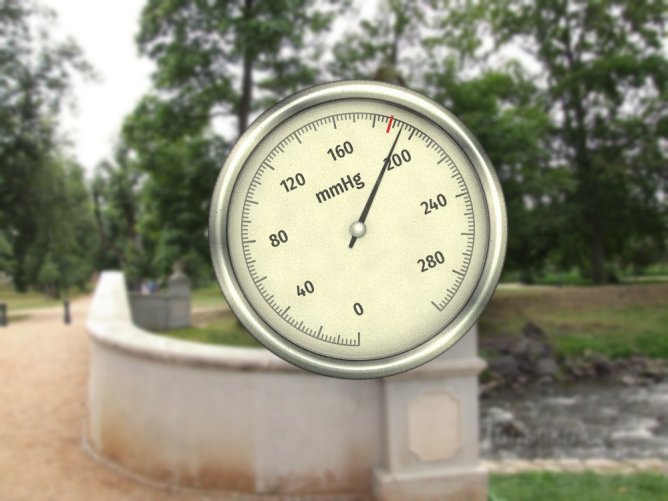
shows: value=194 unit=mmHg
